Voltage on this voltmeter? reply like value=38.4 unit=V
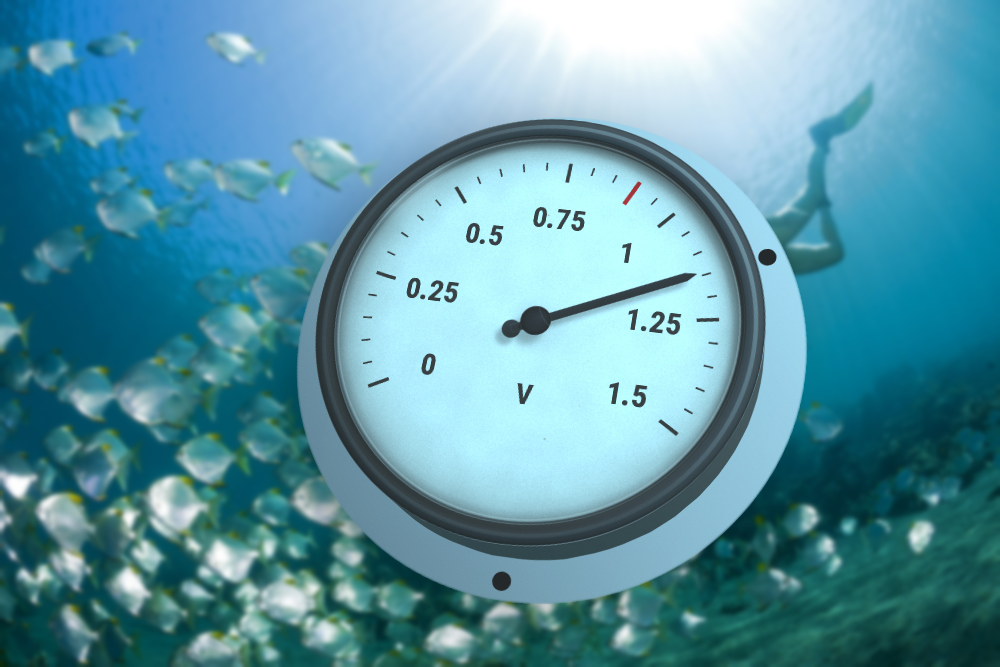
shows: value=1.15 unit=V
